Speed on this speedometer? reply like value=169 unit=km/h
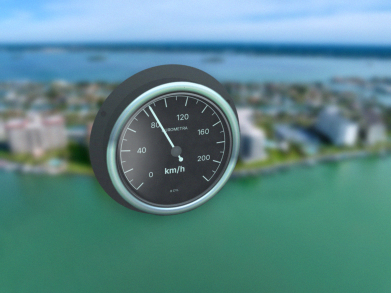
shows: value=85 unit=km/h
